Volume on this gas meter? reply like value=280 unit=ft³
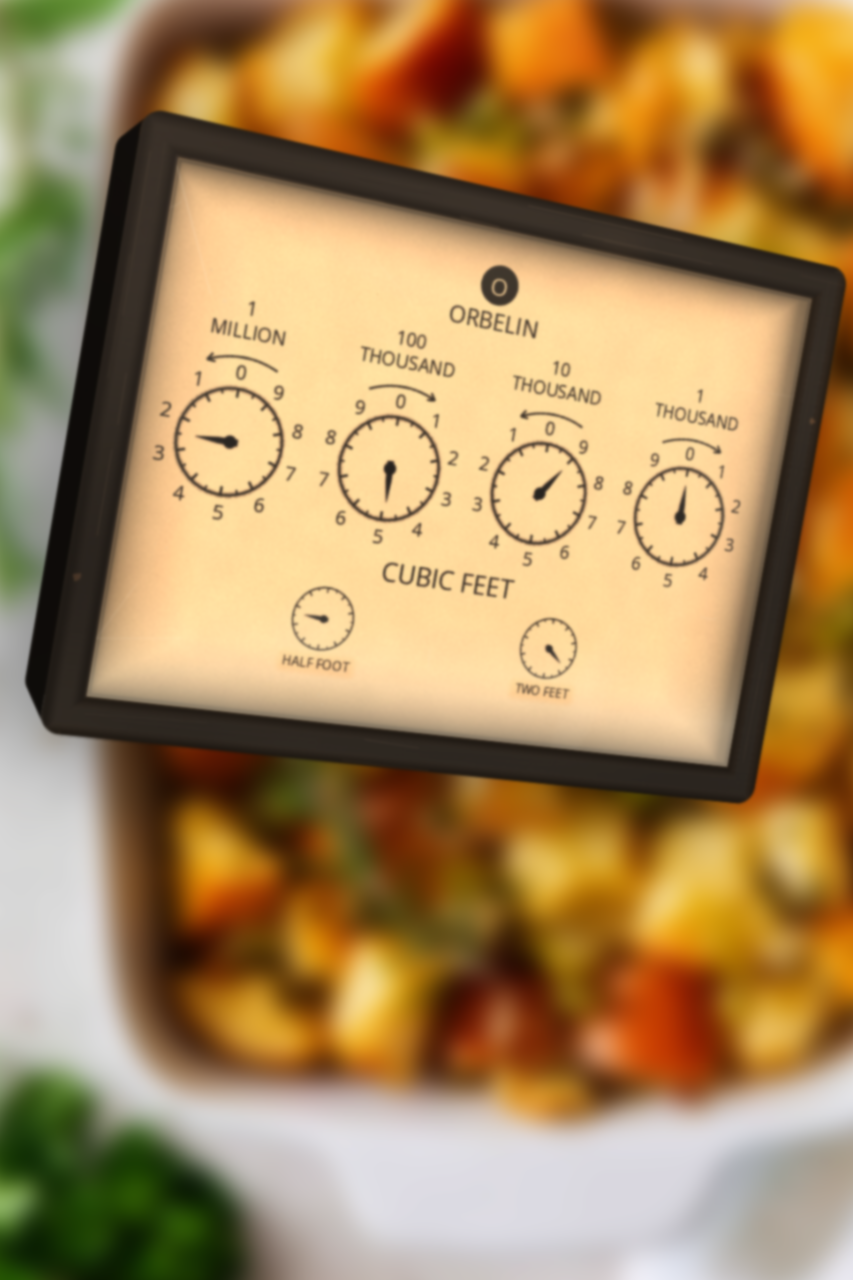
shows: value=249000 unit=ft³
